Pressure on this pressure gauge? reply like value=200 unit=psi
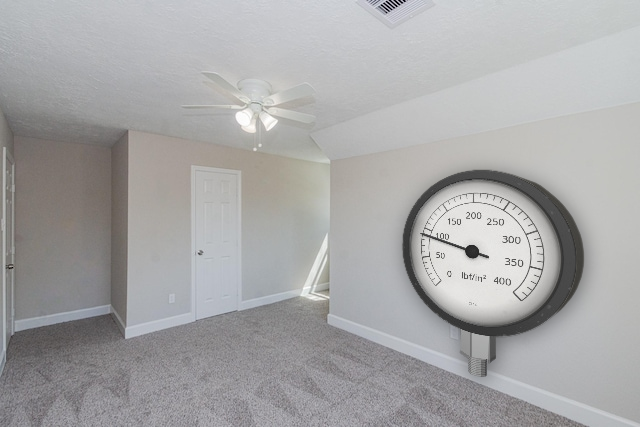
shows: value=90 unit=psi
